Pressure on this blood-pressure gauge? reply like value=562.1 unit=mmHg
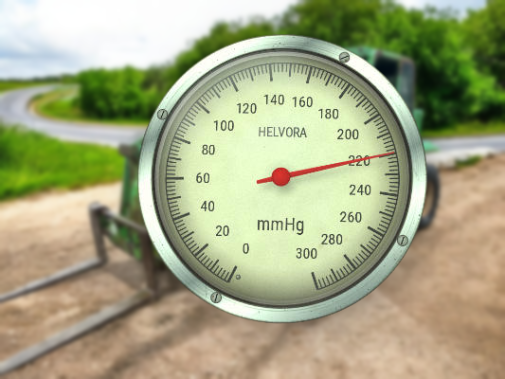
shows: value=220 unit=mmHg
